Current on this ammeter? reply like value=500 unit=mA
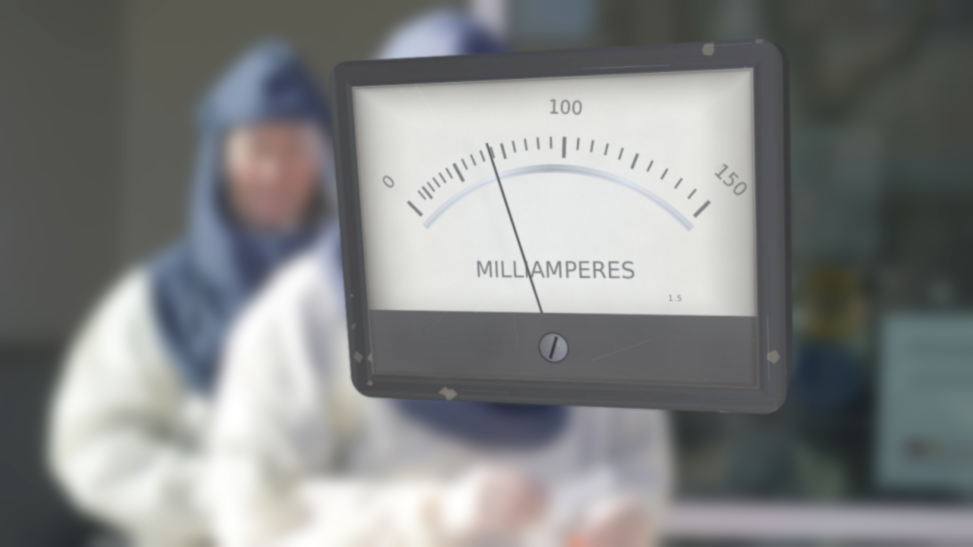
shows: value=70 unit=mA
